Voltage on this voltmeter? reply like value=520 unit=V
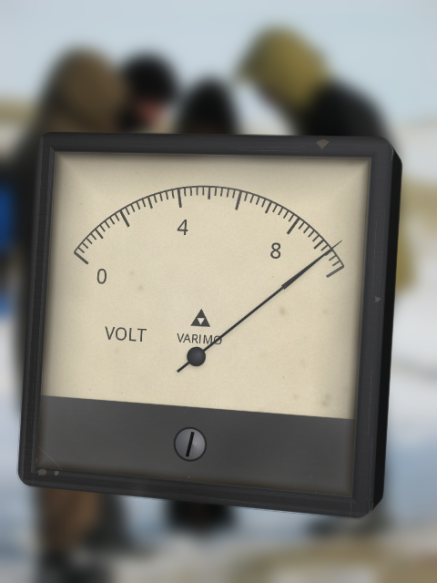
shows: value=9.4 unit=V
